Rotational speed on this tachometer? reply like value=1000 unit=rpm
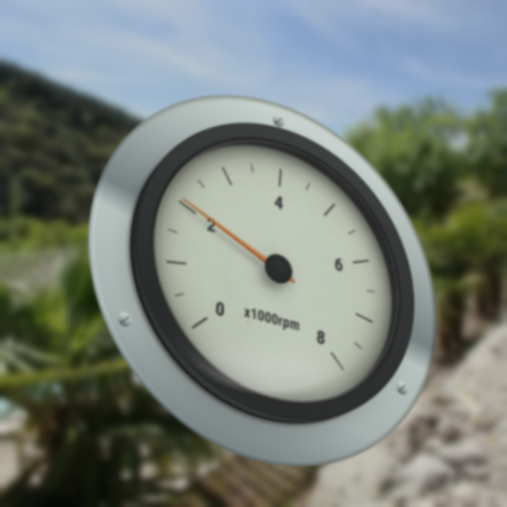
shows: value=2000 unit=rpm
